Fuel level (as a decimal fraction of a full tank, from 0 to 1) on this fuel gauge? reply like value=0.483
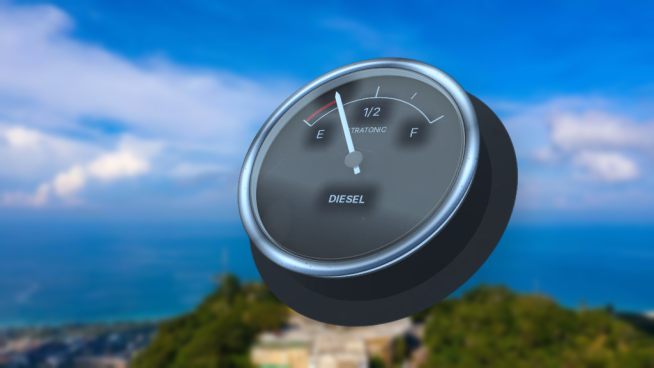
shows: value=0.25
